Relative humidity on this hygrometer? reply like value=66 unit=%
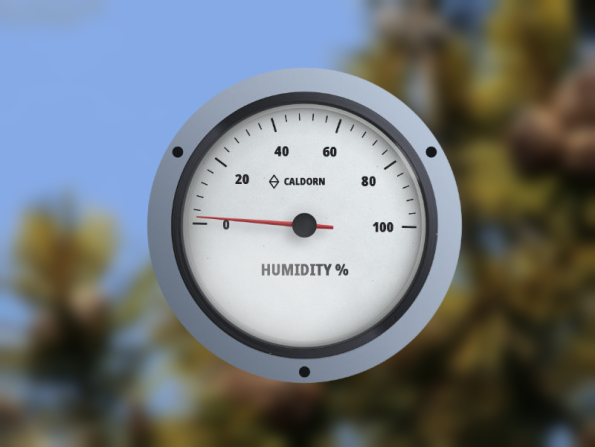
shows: value=2 unit=%
